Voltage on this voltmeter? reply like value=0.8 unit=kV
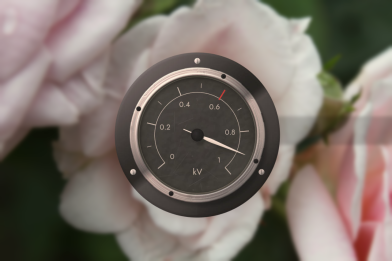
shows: value=0.9 unit=kV
